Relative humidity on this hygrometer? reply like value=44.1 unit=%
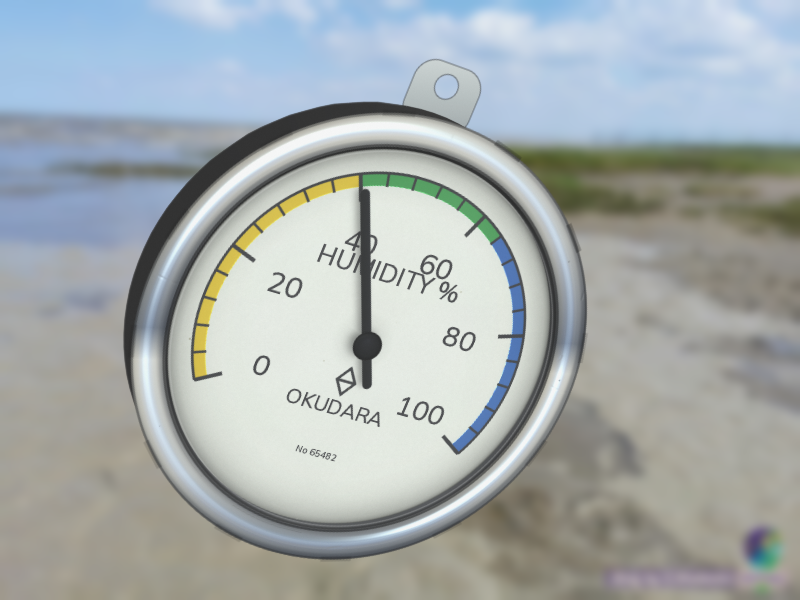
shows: value=40 unit=%
